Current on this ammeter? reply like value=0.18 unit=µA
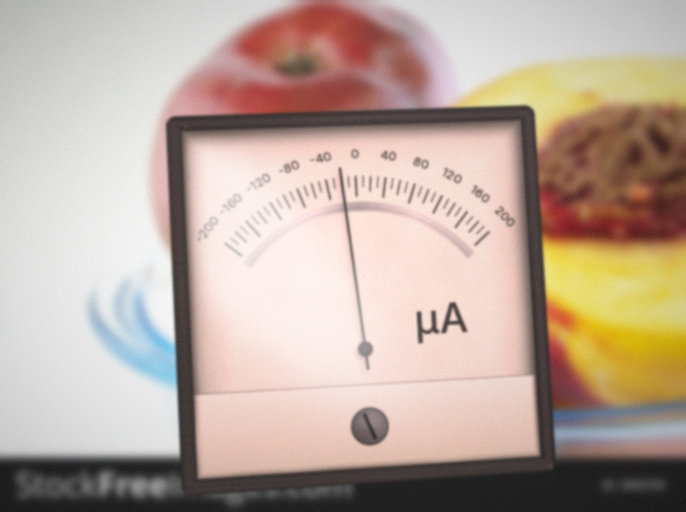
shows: value=-20 unit=µA
